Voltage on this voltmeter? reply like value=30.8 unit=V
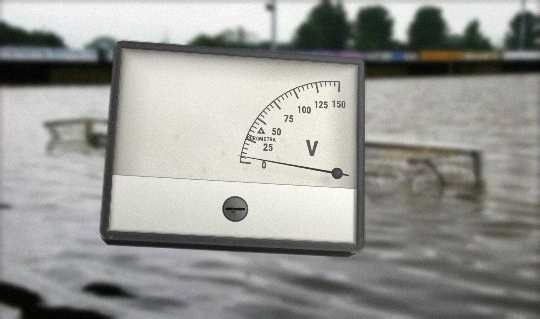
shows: value=5 unit=V
